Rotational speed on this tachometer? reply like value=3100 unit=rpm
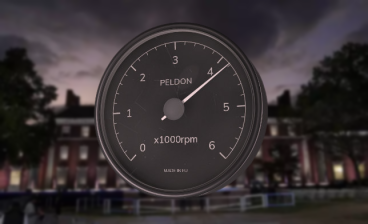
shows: value=4200 unit=rpm
